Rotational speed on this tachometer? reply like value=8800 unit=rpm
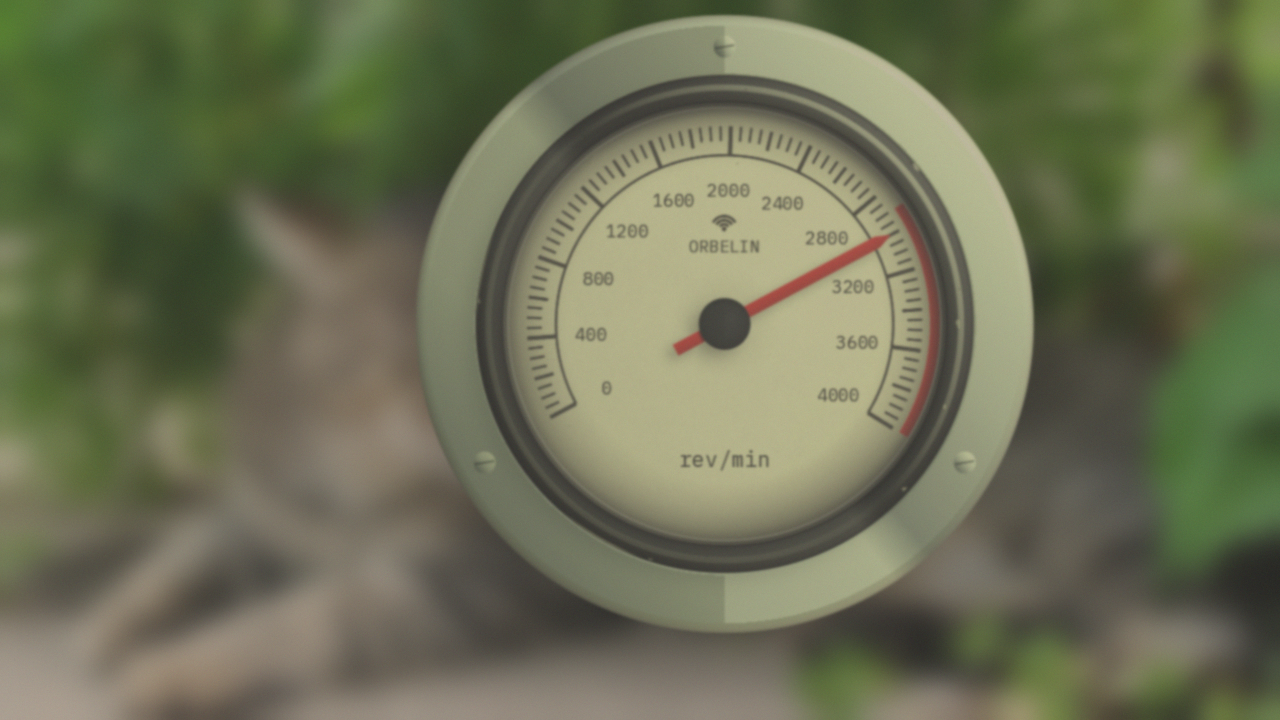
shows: value=3000 unit=rpm
